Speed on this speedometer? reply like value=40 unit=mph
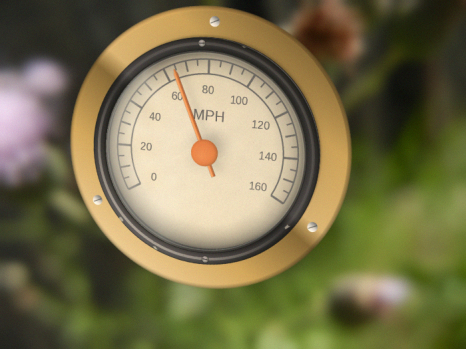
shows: value=65 unit=mph
